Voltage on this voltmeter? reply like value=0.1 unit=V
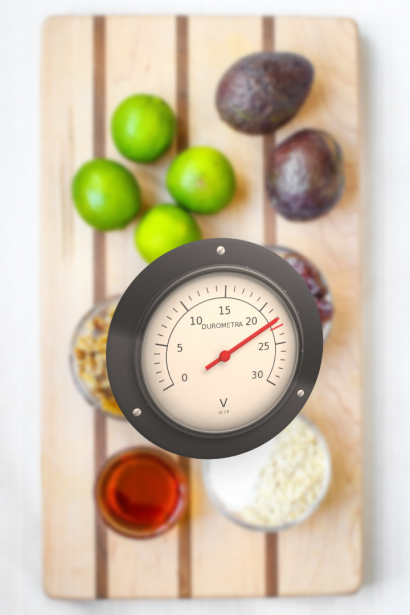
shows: value=22 unit=V
